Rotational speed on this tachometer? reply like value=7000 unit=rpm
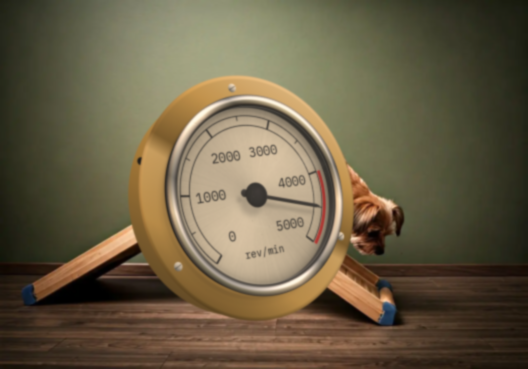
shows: value=4500 unit=rpm
